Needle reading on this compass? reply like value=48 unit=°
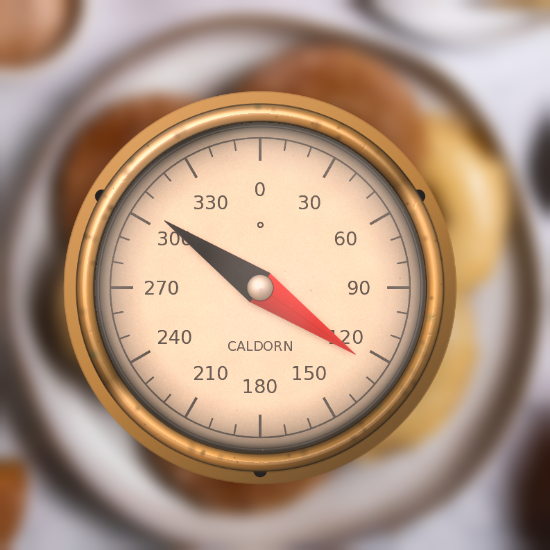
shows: value=125 unit=°
